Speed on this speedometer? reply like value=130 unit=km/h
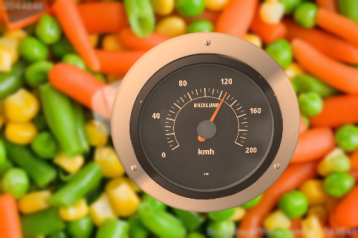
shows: value=125 unit=km/h
